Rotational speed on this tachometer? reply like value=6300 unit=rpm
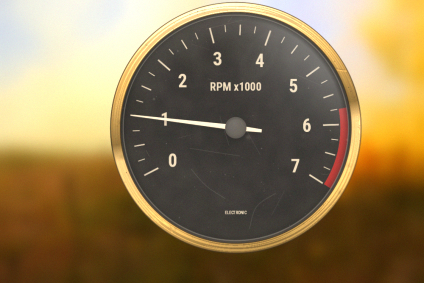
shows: value=1000 unit=rpm
